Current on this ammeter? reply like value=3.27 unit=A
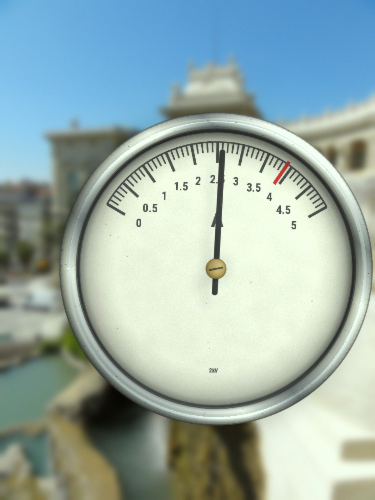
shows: value=2.6 unit=A
